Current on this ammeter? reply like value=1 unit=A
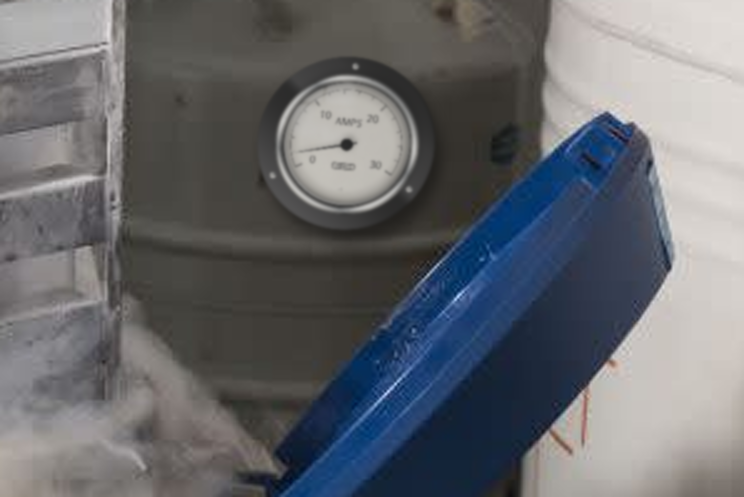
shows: value=2 unit=A
